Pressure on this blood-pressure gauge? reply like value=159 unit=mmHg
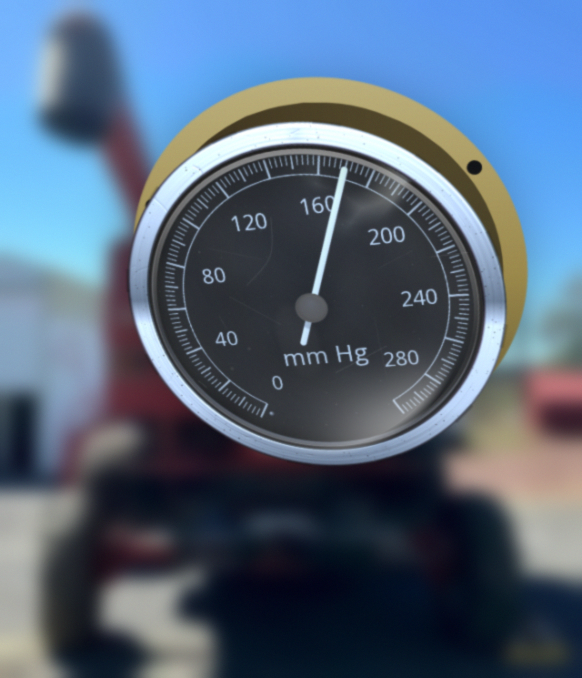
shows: value=170 unit=mmHg
